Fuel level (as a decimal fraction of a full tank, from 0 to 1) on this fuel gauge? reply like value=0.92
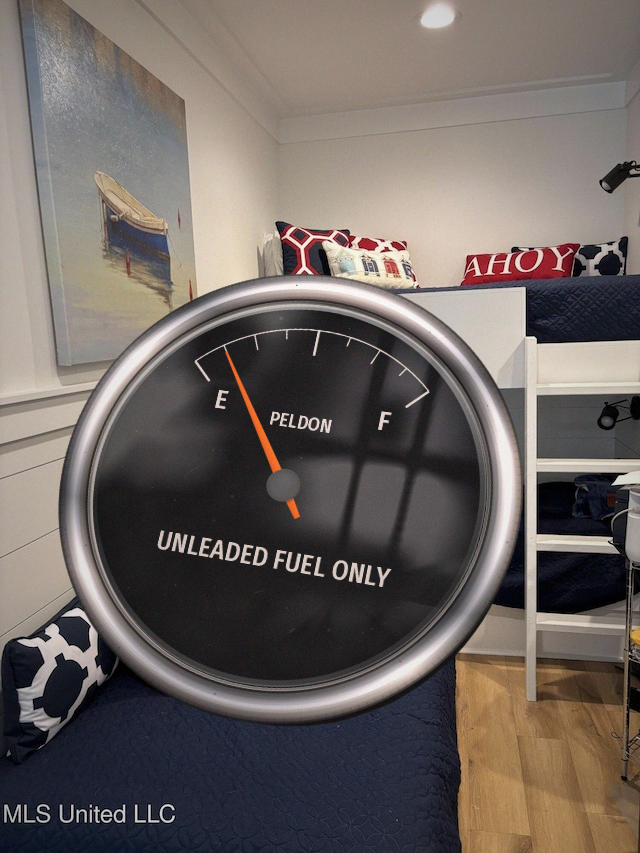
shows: value=0.125
